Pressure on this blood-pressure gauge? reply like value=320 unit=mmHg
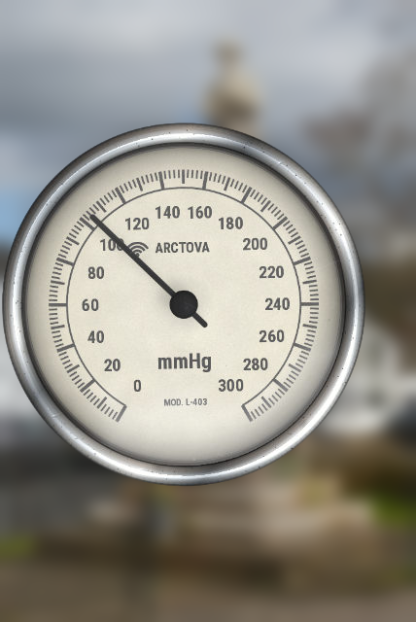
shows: value=104 unit=mmHg
